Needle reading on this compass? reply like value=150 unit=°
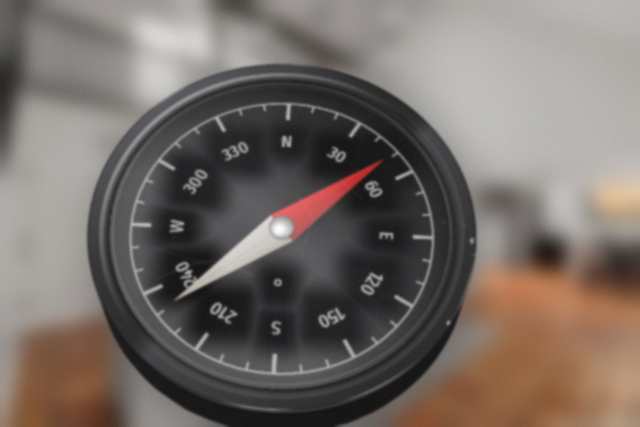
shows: value=50 unit=°
